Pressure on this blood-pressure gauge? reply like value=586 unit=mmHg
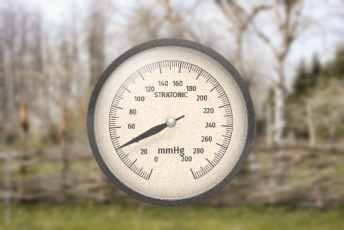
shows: value=40 unit=mmHg
